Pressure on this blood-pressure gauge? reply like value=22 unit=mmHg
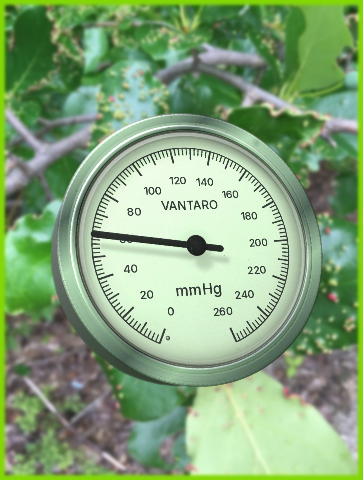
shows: value=60 unit=mmHg
